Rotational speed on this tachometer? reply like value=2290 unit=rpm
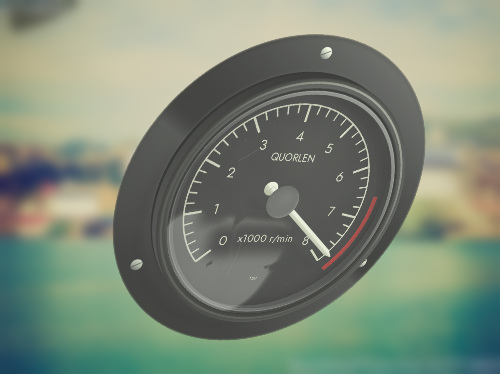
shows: value=7800 unit=rpm
